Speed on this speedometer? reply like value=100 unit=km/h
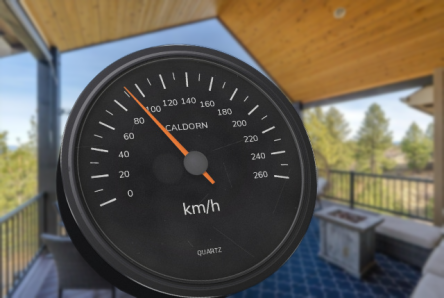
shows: value=90 unit=km/h
